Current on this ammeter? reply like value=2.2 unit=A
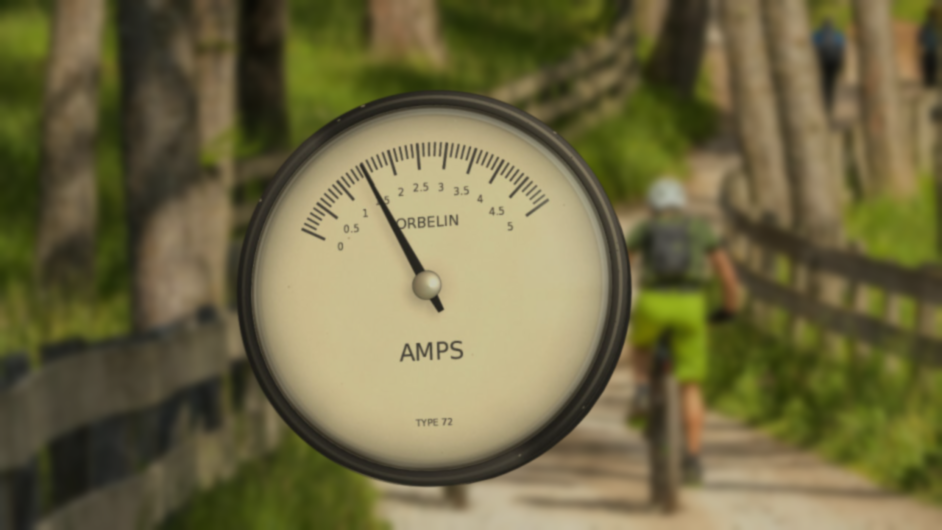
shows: value=1.5 unit=A
